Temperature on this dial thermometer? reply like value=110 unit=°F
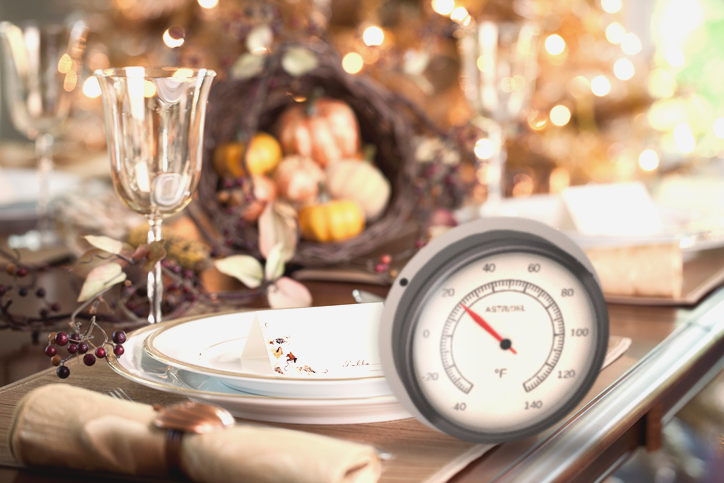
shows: value=20 unit=°F
